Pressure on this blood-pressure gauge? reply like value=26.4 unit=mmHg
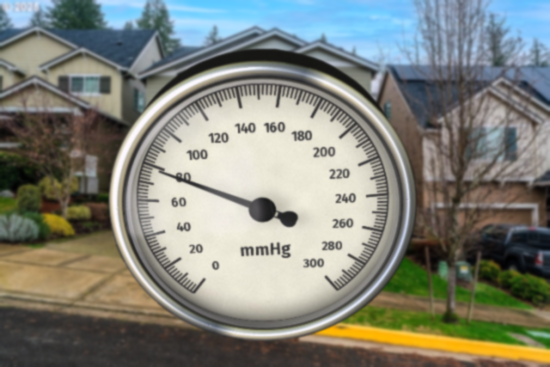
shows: value=80 unit=mmHg
